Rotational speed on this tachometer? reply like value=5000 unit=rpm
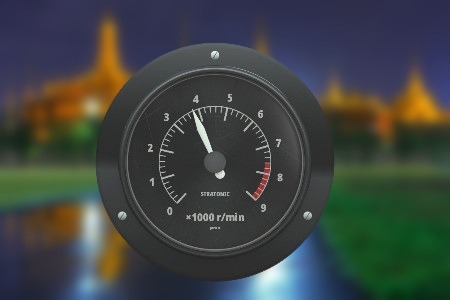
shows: value=3800 unit=rpm
